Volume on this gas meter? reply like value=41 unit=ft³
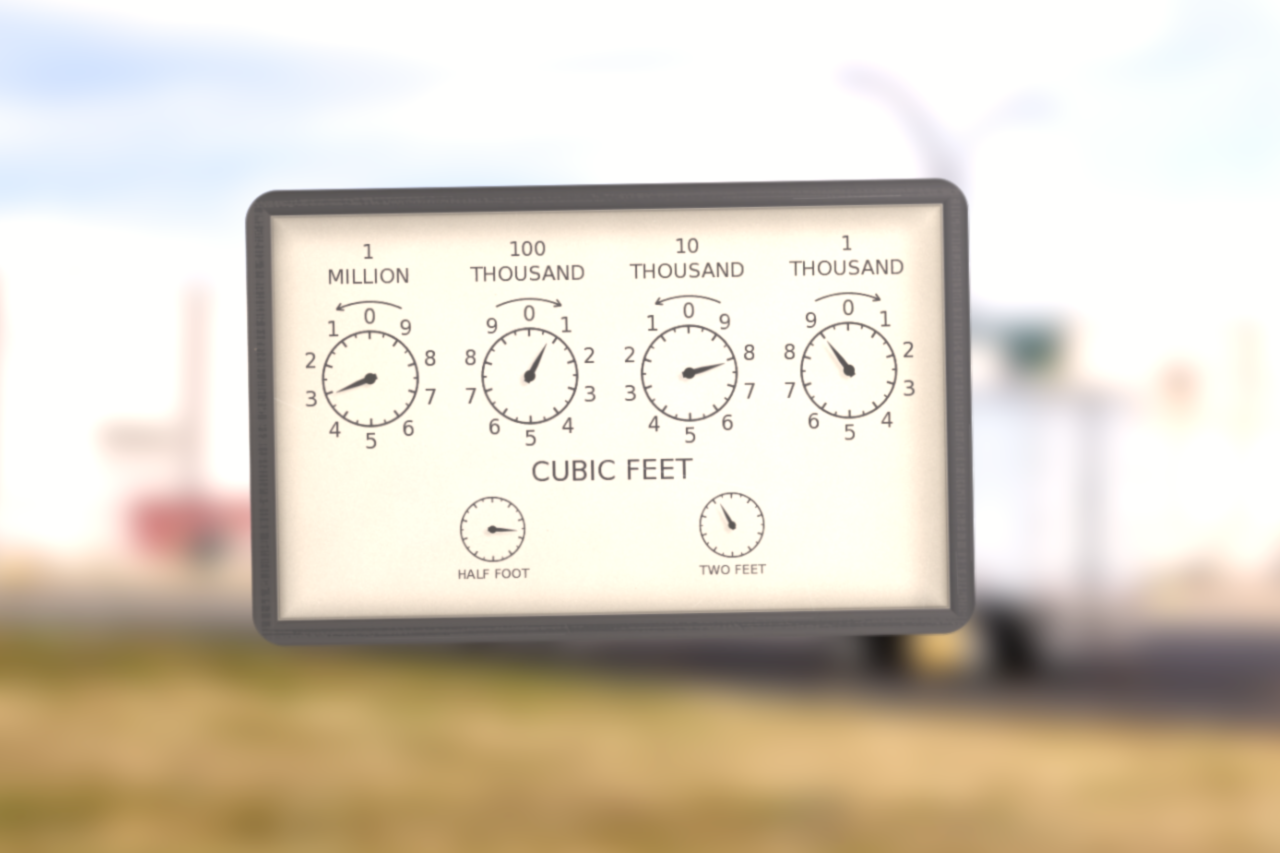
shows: value=307900 unit=ft³
